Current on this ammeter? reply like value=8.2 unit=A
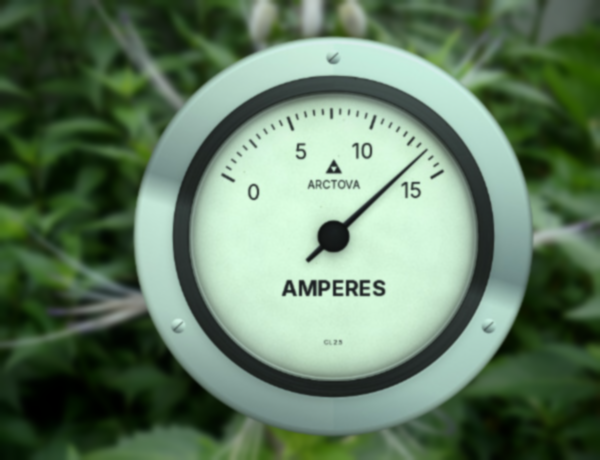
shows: value=13.5 unit=A
